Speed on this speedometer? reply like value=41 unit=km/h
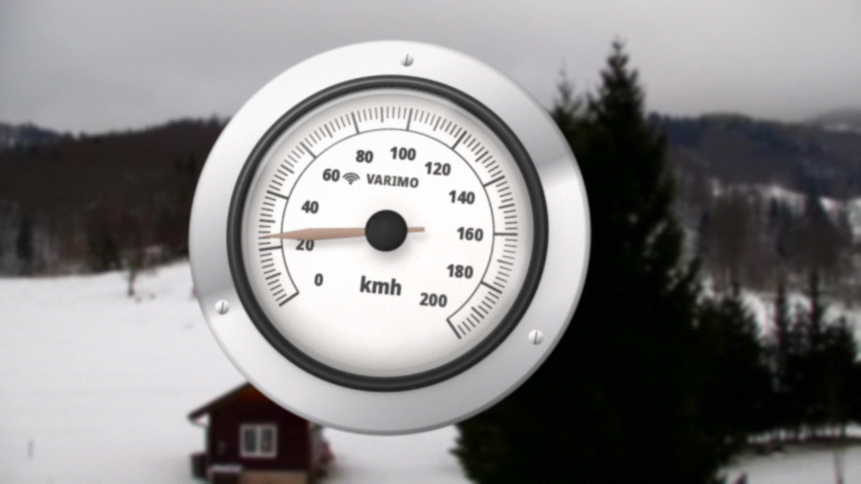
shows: value=24 unit=km/h
